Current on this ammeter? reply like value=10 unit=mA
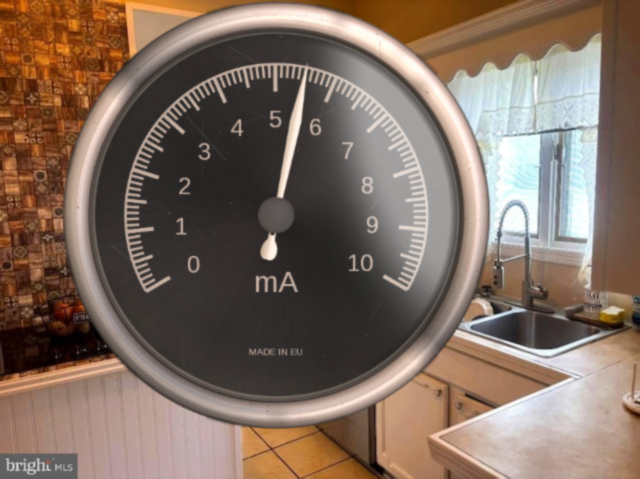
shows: value=5.5 unit=mA
